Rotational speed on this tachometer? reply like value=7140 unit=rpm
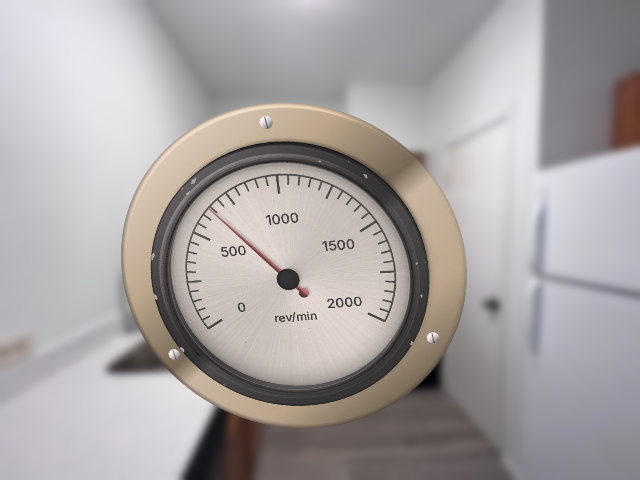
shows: value=650 unit=rpm
